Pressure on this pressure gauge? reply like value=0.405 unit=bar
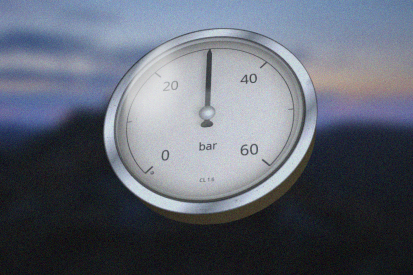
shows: value=30 unit=bar
